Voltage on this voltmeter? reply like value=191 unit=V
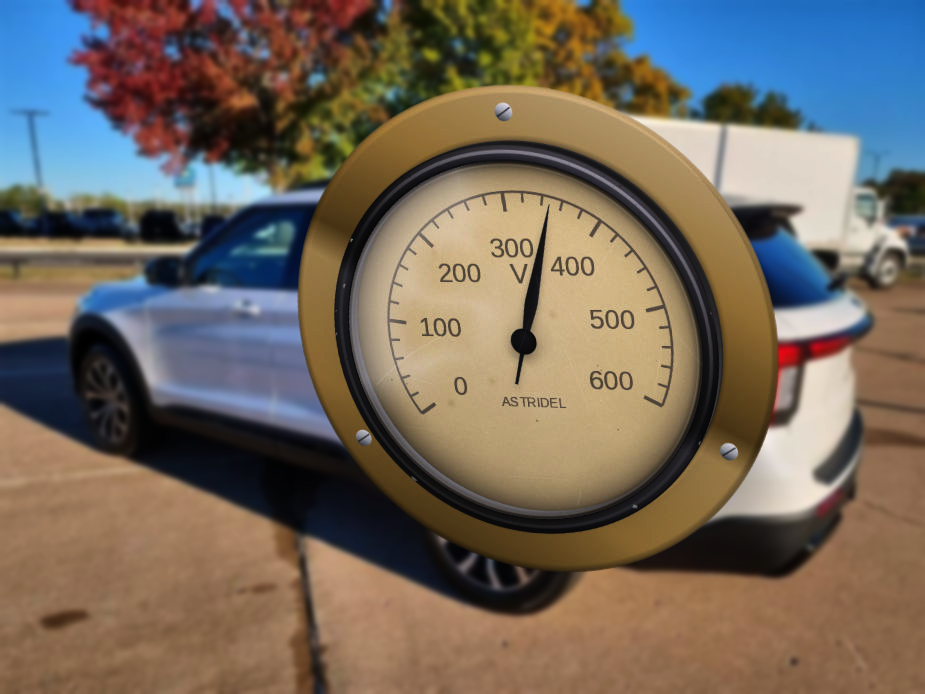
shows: value=350 unit=V
